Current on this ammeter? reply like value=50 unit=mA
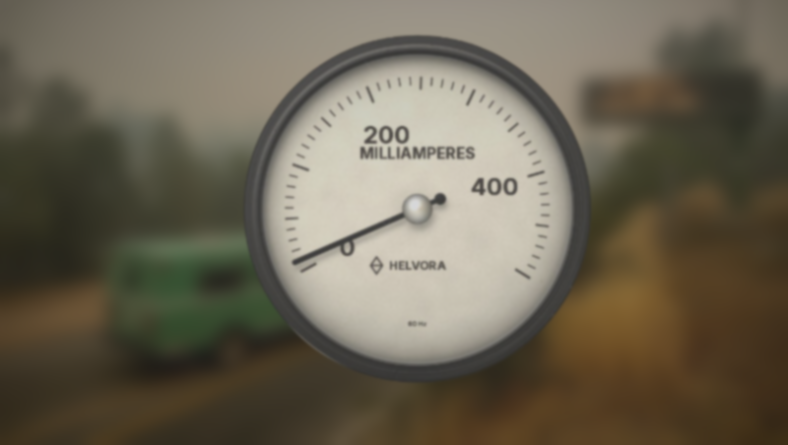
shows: value=10 unit=mA
